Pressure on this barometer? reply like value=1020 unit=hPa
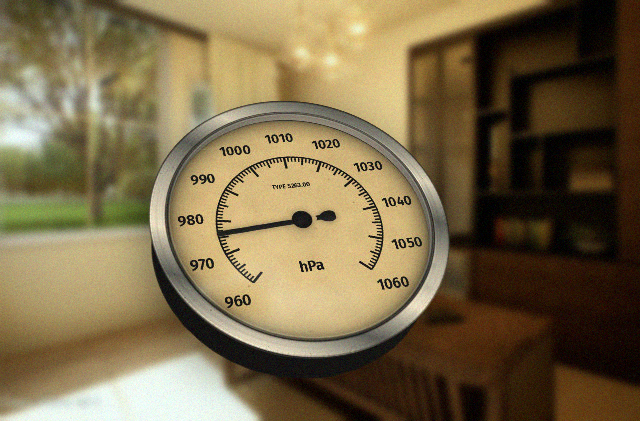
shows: value=975 unit=hPa
